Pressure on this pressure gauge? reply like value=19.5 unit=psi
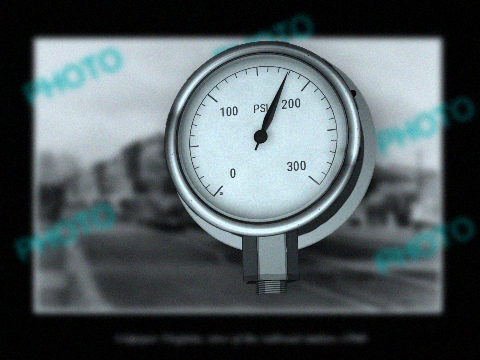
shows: value=180 unit=psi
